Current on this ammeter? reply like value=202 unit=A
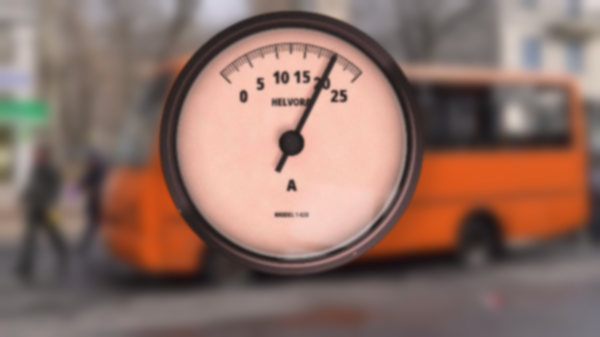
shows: value=20 unit=A
